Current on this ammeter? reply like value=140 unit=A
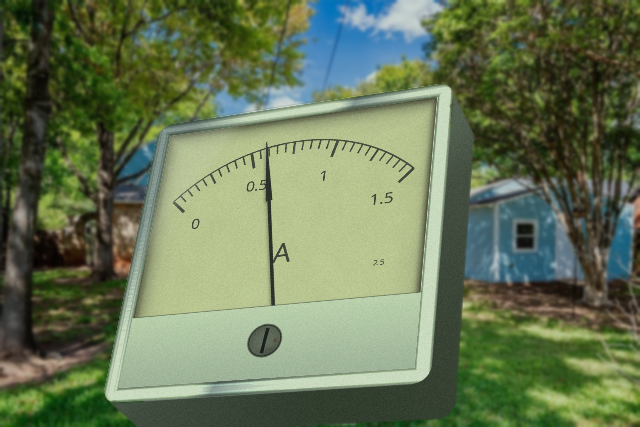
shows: value=0.6 unit=A
